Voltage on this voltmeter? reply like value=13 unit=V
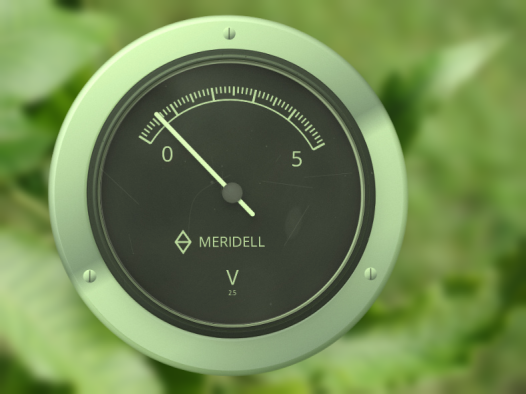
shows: value=0.6 unit=V
